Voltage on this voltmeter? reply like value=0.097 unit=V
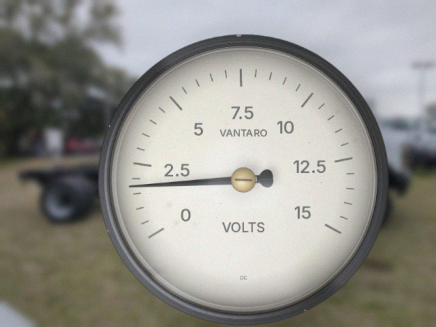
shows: value=1.75 unit=V
